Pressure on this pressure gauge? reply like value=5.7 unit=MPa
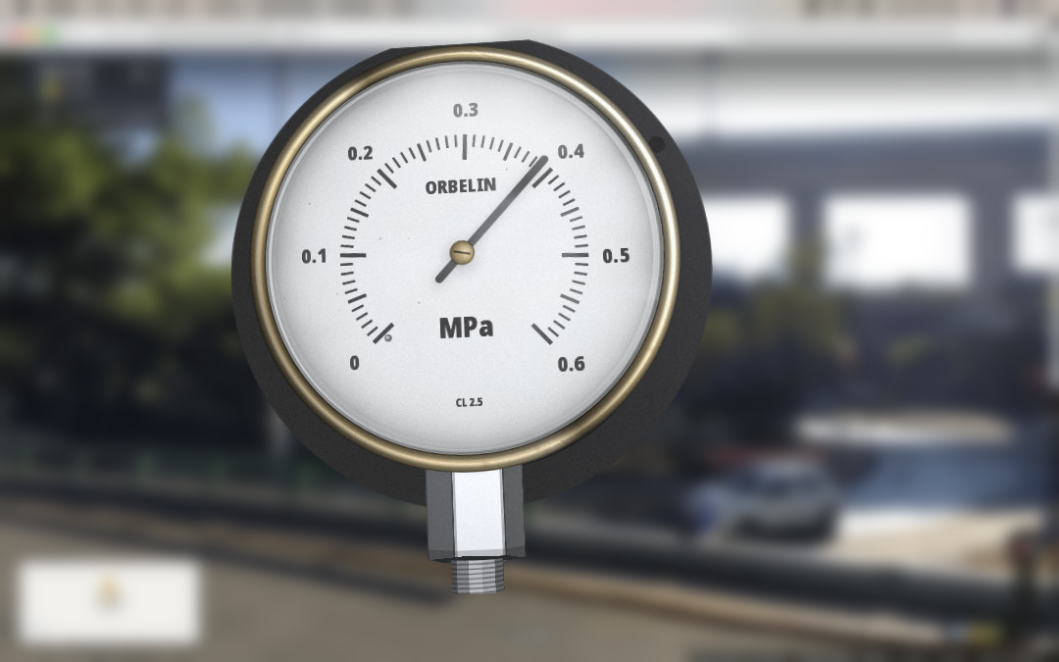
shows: value=0.39 unit=MPa
